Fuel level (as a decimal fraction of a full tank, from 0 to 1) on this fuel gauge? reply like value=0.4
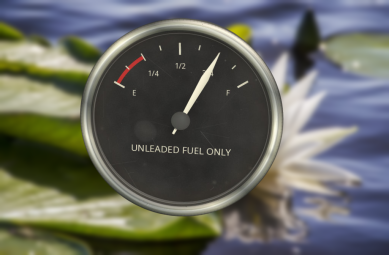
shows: value=0.75
